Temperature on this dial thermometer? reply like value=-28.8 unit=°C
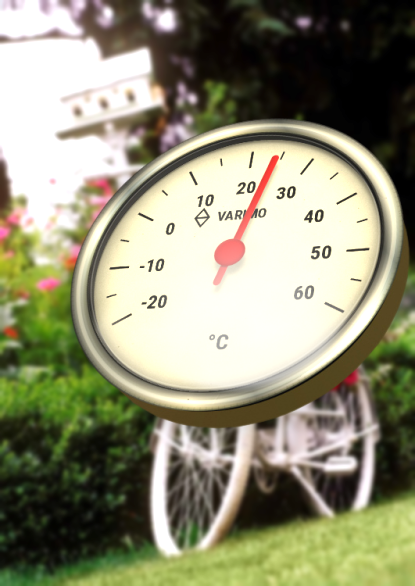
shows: value=25 unit=°C
